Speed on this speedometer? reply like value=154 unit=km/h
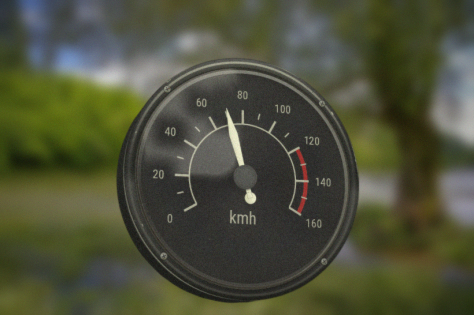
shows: value=70 unit=km/h
